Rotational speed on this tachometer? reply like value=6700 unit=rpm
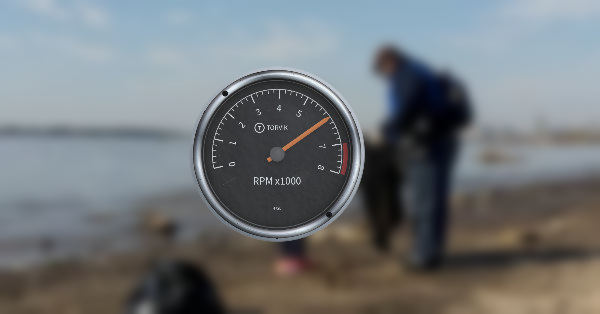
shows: value=6000 unit=rpm
